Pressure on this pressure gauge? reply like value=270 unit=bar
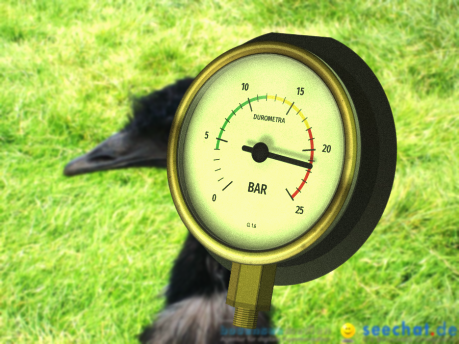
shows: value=21.5 unit=bar
